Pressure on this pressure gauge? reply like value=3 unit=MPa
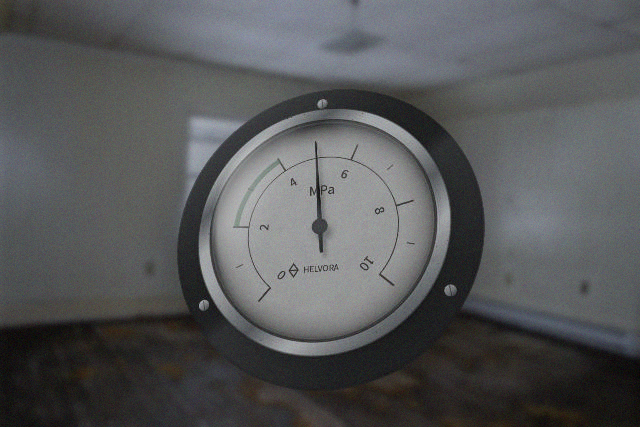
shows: value=5 unit=MPa
